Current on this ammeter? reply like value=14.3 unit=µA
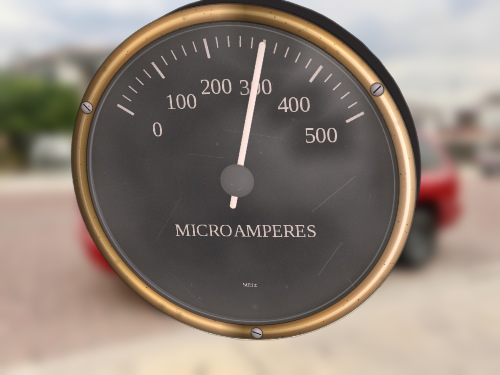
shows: value=300 unit=µA
